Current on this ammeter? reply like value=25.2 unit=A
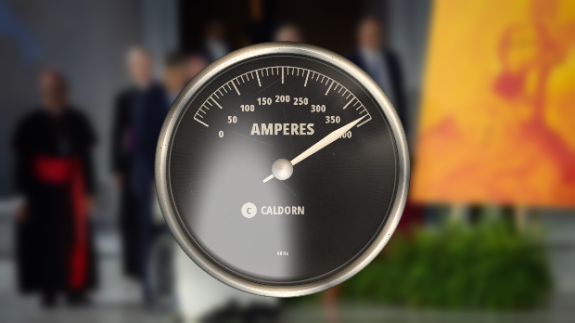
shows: value=390 unit=A
